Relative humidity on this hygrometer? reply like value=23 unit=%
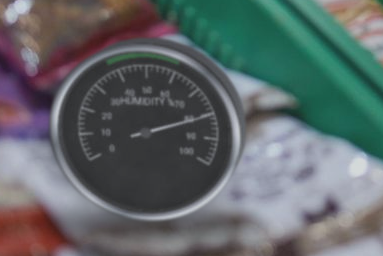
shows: value=80 unit=%
